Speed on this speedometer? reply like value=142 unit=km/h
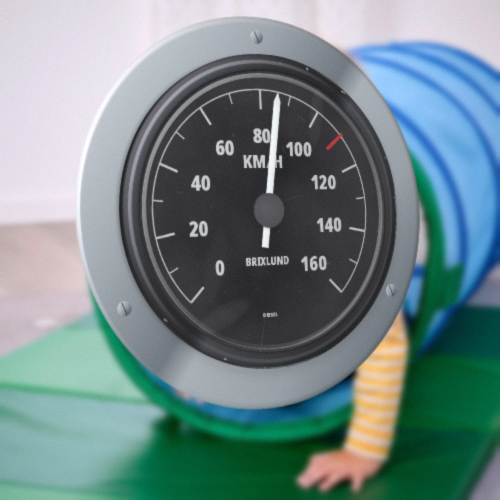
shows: value=85 unit=km/h
